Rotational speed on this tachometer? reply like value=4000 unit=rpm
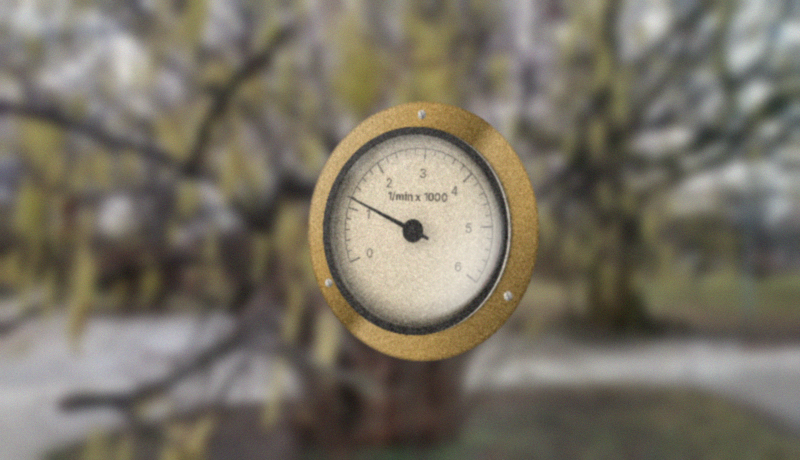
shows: value=1200 unit=rpm
